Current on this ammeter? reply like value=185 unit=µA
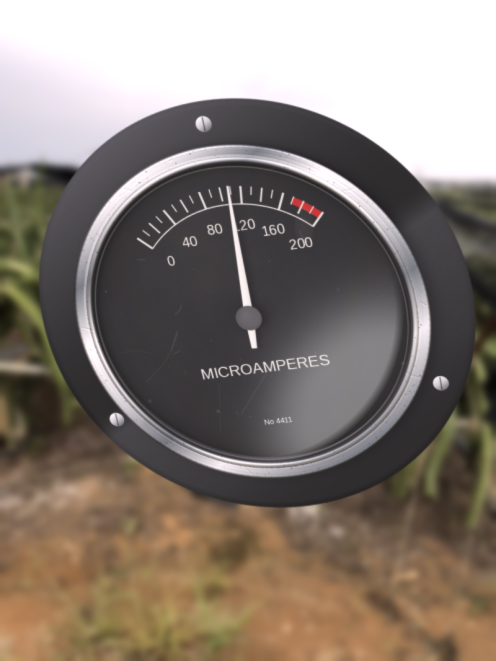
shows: value=110 unit=µA
